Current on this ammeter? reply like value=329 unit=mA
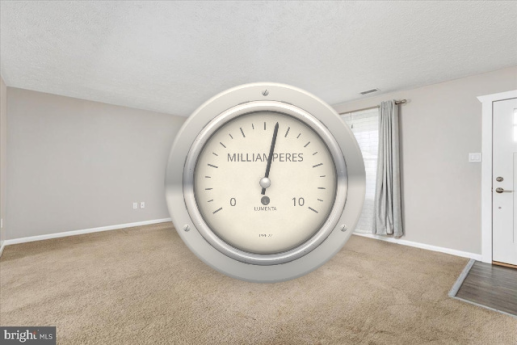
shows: value=5.5 unit=mA
